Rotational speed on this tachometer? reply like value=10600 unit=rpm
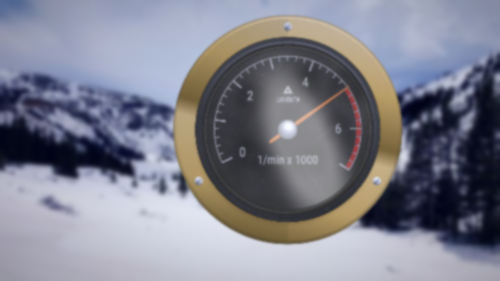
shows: value=5000 unit=rpm
